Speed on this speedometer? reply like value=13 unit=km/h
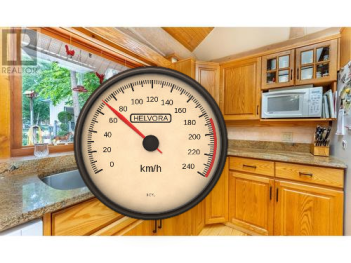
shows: value=70 unit=km/h
